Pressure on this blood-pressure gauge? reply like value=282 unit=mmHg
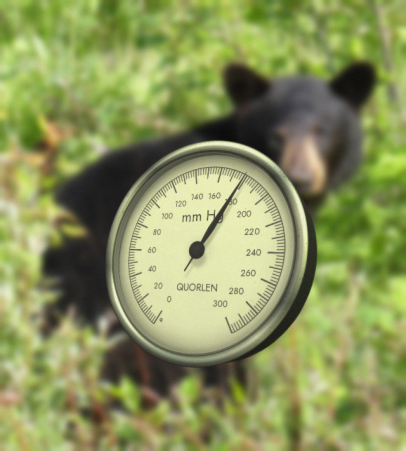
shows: value=180 unit=mmHg
